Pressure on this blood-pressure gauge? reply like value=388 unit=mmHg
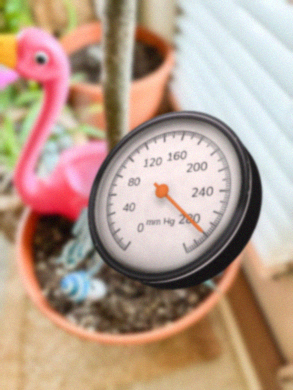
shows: value=280 unit=mmHg
